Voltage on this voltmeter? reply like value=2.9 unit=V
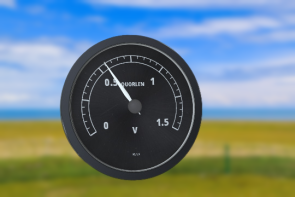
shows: value=0.55 unit=V
